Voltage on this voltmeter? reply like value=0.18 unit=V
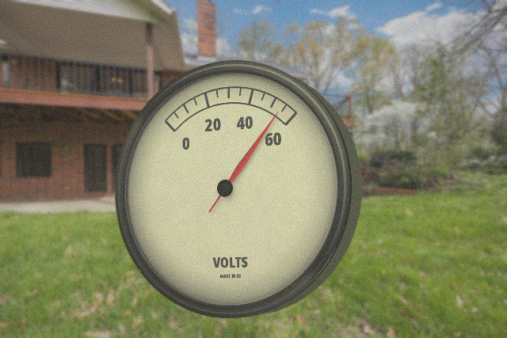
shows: value=55 unit=V
